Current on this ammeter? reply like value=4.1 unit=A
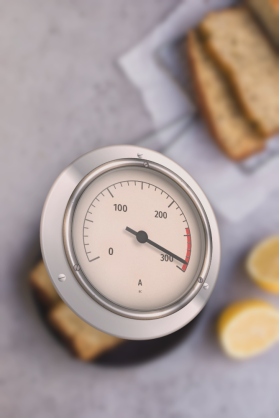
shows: value=290 unit=A
